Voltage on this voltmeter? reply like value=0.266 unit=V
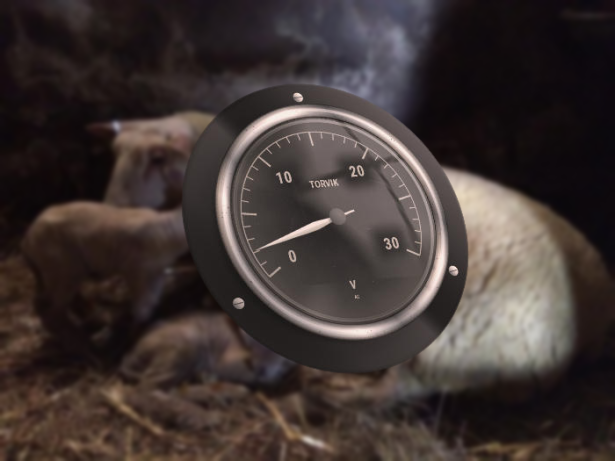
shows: value=2 unit=V
